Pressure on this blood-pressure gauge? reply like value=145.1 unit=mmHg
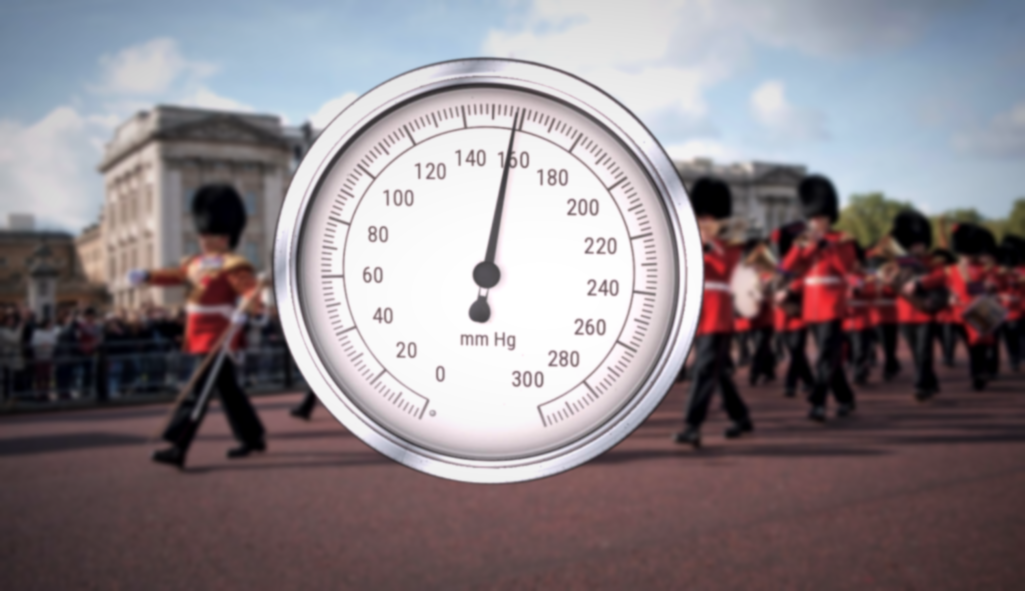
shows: value=158 unit=mmHg
